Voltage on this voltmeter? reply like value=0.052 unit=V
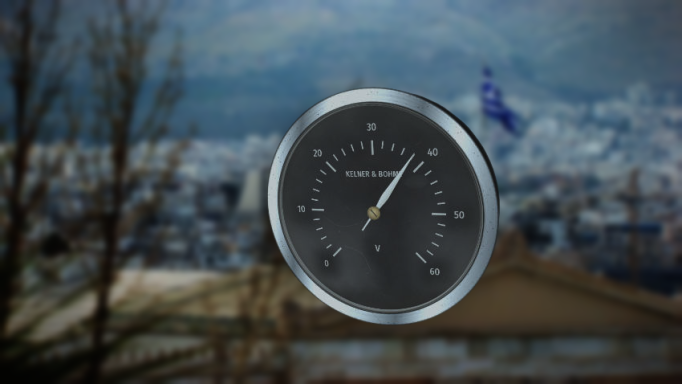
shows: value=38 unit=V
